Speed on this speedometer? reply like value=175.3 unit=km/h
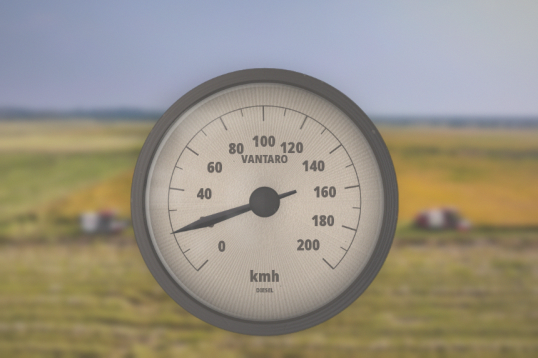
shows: value=20 unit=km/h
